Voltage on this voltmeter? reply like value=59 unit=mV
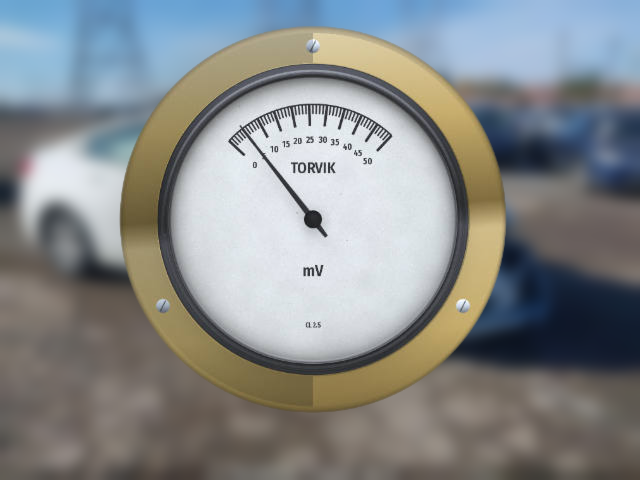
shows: value=5 unit=mV
